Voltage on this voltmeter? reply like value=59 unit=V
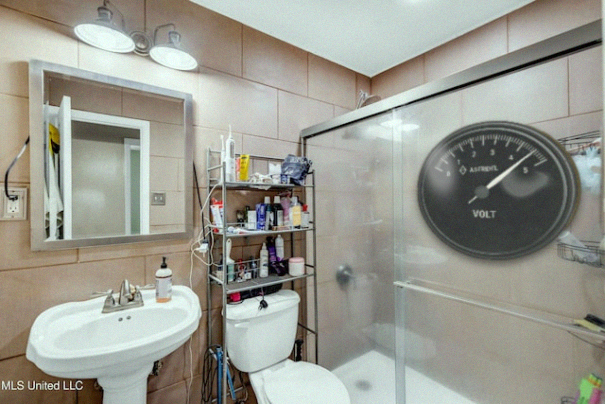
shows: value=4.5 unit=V
